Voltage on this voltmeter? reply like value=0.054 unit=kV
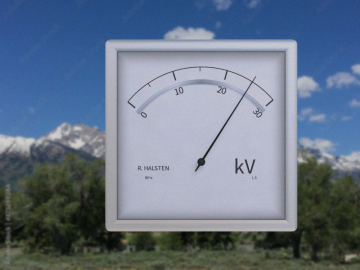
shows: value=25 unit=kV
